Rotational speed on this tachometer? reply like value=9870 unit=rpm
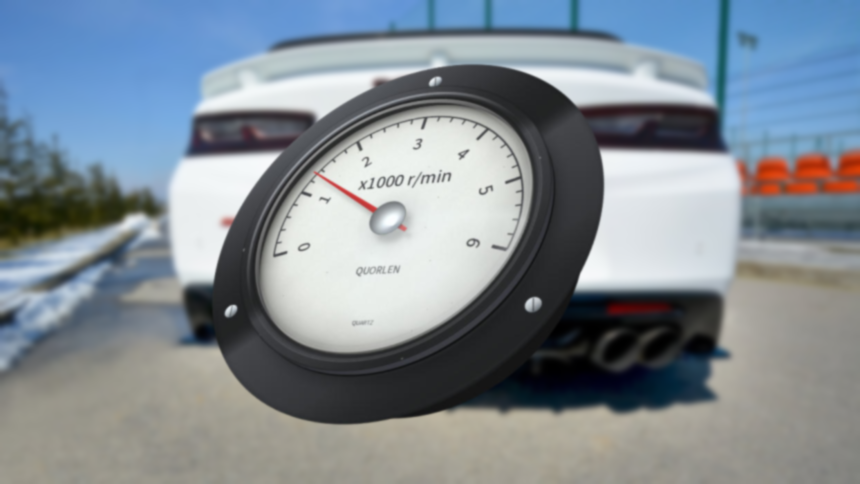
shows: value=1300 unit=rpm
